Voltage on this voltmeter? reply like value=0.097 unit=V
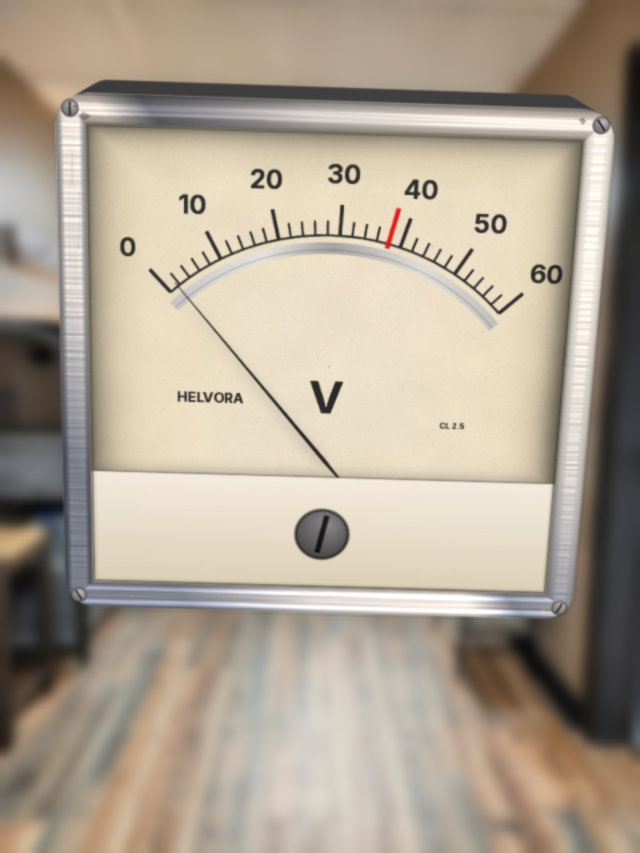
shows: value=2 unit=V
